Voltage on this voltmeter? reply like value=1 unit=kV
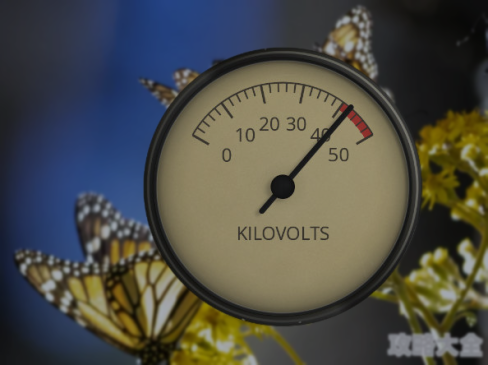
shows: value=42 unit=kV
